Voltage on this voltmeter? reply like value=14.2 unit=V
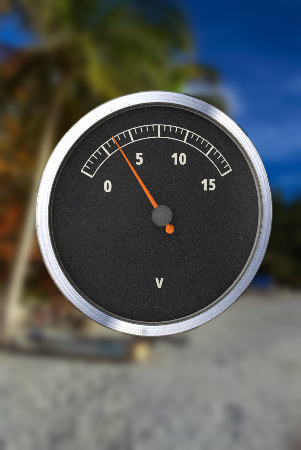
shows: value=3.5 unit=V
